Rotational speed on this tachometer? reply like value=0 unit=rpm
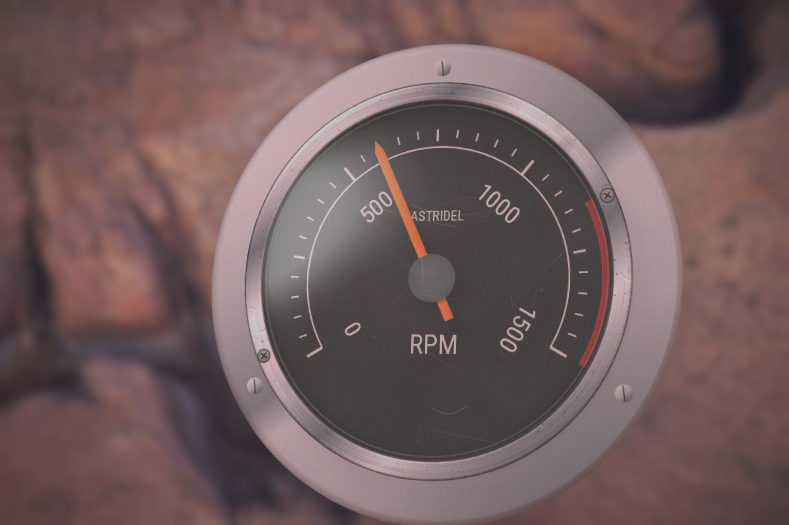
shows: value=600 unit=rpm
